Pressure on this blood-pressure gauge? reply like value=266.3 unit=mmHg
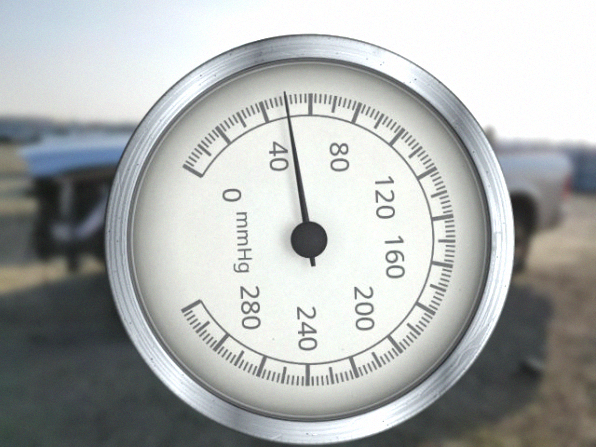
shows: value=50 unit=mmHg
